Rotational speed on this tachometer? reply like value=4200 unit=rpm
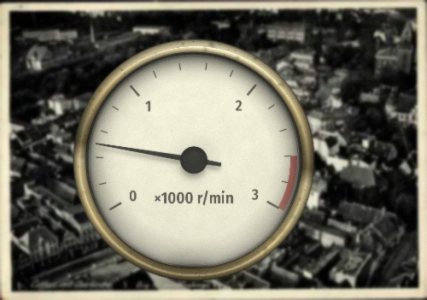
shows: value=500 unit=rpm
